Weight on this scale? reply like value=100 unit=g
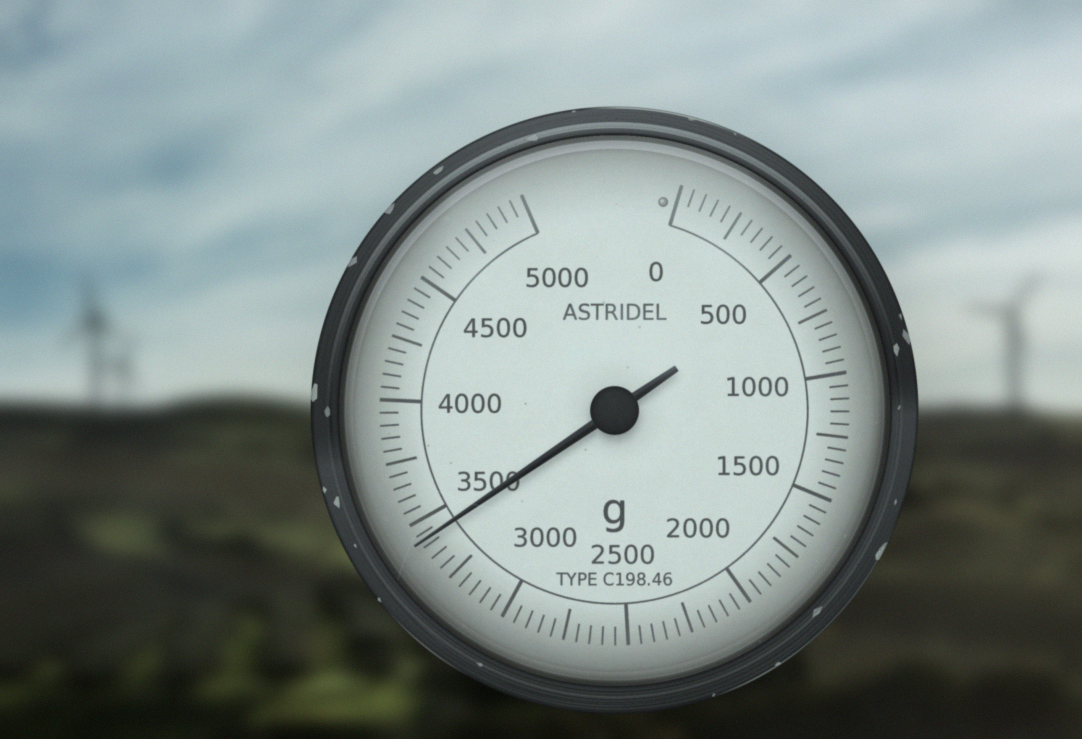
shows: value=3425 unit=g
